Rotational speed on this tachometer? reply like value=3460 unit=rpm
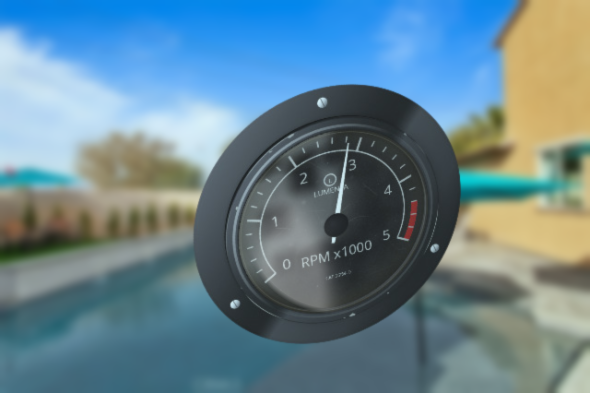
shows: value=2800 unit=rpm
